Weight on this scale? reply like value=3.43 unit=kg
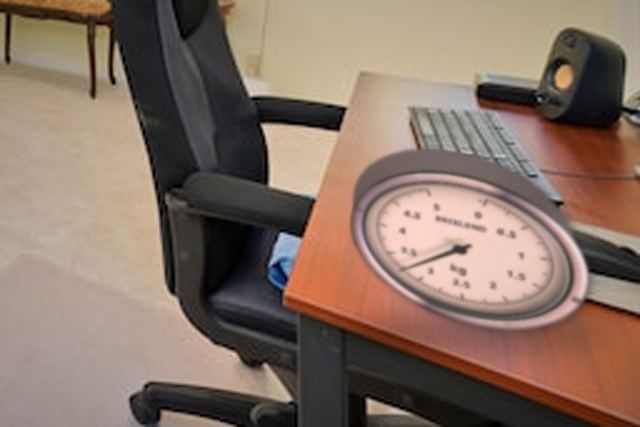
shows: value=3.25 unit=kg
